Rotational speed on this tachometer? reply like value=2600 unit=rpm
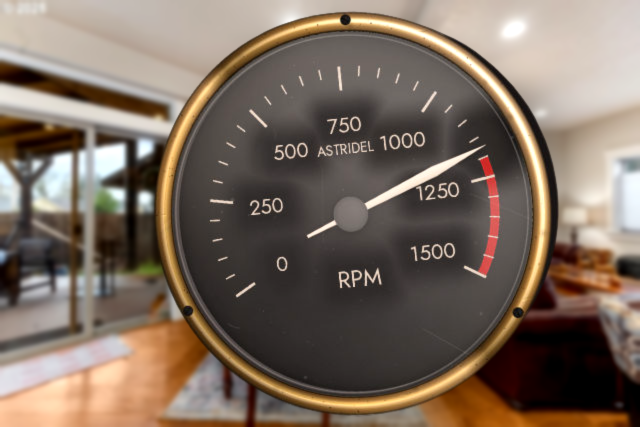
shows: value=1175 unit=rpm
